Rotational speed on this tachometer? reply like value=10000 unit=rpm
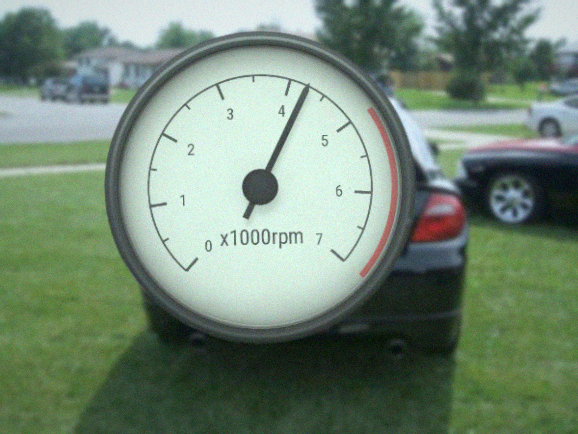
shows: value=4250 unit=rpm
